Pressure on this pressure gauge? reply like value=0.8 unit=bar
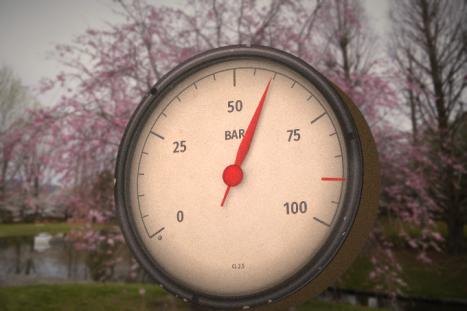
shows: value=60 unit=bar
